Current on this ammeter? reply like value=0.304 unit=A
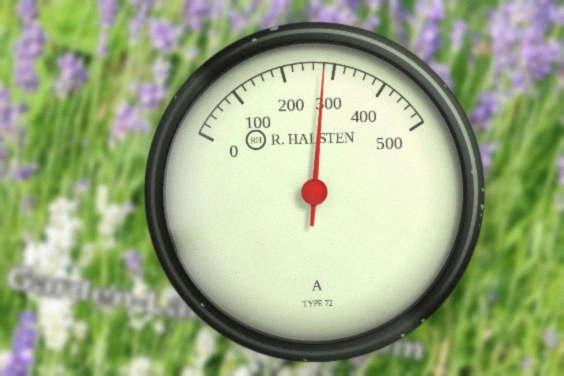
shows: value=280 unit=A
